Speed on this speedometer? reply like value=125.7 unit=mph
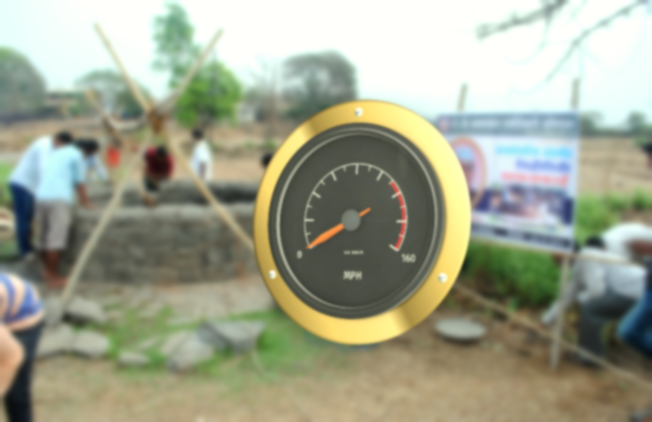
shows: value=0 unit=mph
